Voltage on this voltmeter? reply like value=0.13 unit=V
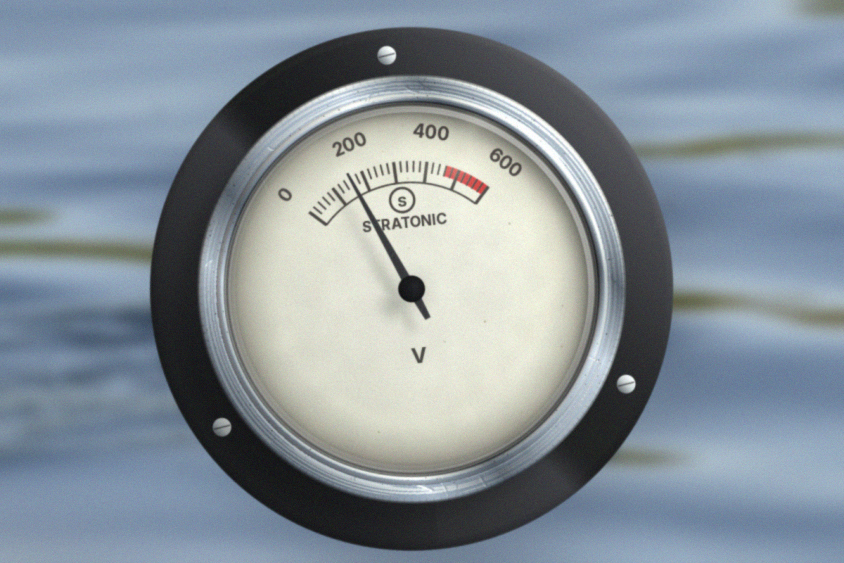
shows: value=160 unit=V
